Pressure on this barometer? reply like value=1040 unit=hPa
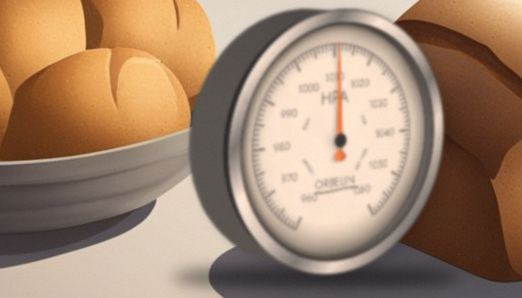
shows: value=1010 unit=hPa
